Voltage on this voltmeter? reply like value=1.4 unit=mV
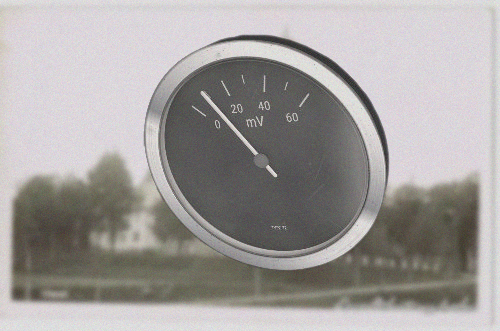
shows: value=10 unit=mV
